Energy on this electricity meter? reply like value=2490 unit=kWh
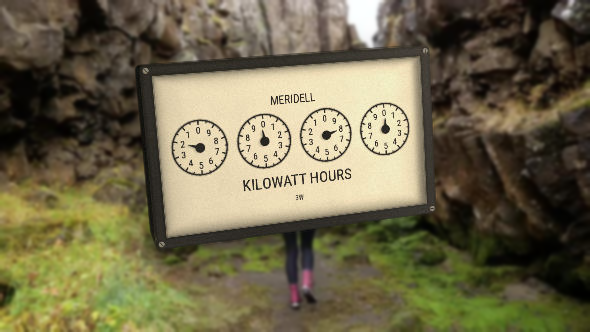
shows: value=1980 unit=kWh
